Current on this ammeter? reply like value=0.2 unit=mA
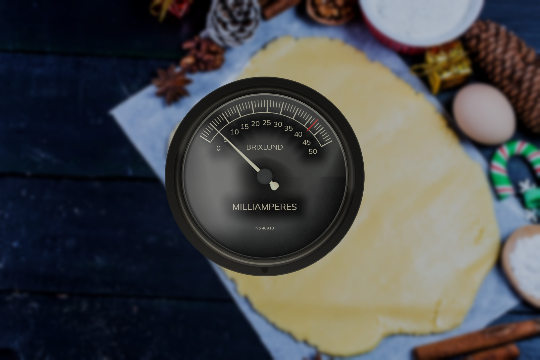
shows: value=5 unit=mA
